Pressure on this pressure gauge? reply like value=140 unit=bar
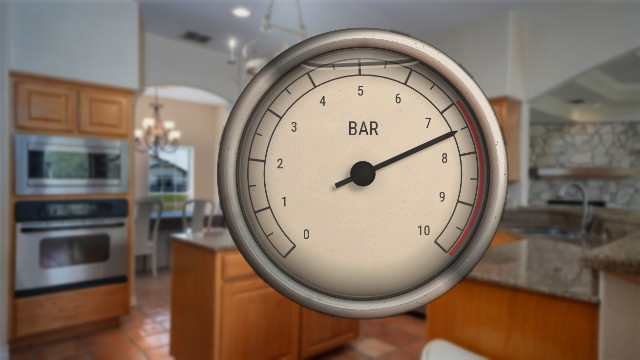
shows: value=7.5 unit=bar
